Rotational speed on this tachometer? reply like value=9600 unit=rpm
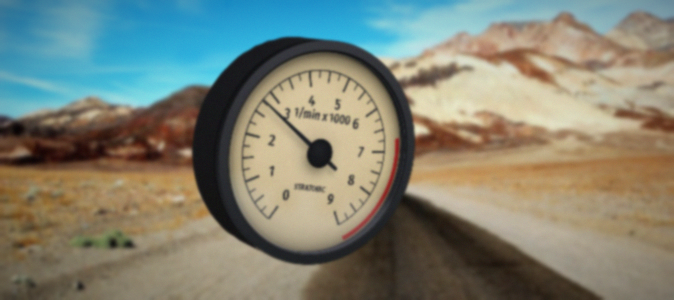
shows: value=2750 unit=rpm
